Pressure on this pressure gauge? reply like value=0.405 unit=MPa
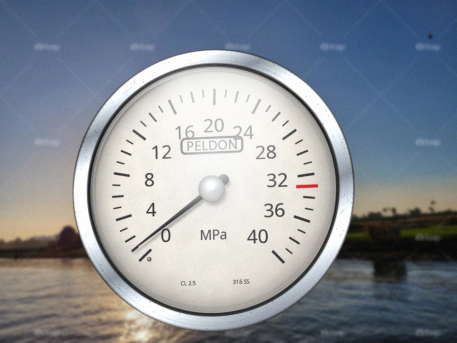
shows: value=1 unit=MPa
